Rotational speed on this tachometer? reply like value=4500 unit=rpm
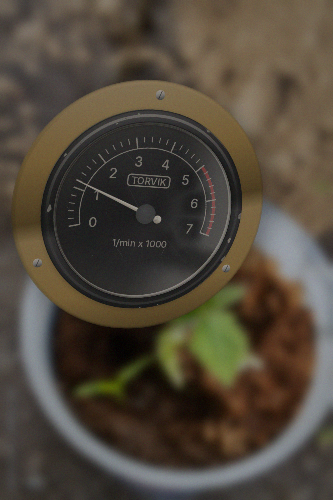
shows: value=1200 unit=rpm
